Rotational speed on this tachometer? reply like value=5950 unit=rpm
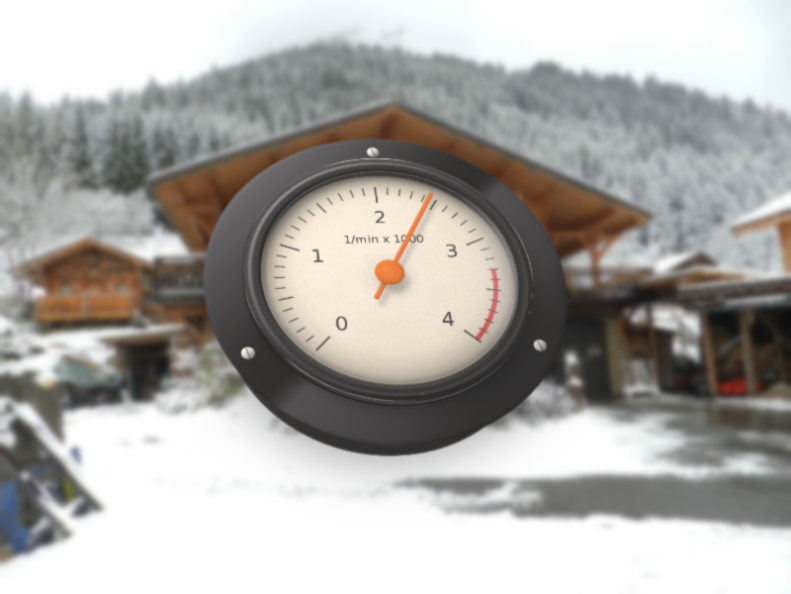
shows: value=2450 unit=rpm
